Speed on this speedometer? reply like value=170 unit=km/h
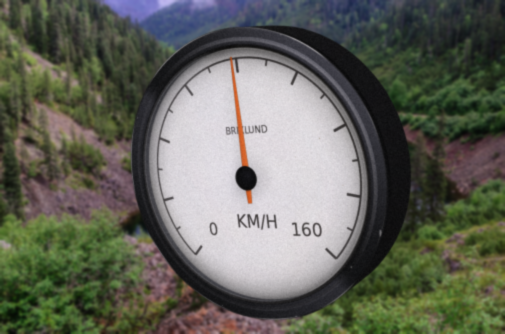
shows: value=80 unit=km/h
